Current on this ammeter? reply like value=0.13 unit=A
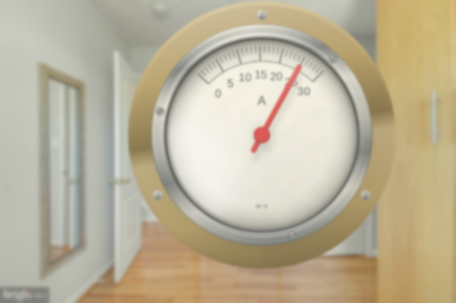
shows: value=25 unit=A
